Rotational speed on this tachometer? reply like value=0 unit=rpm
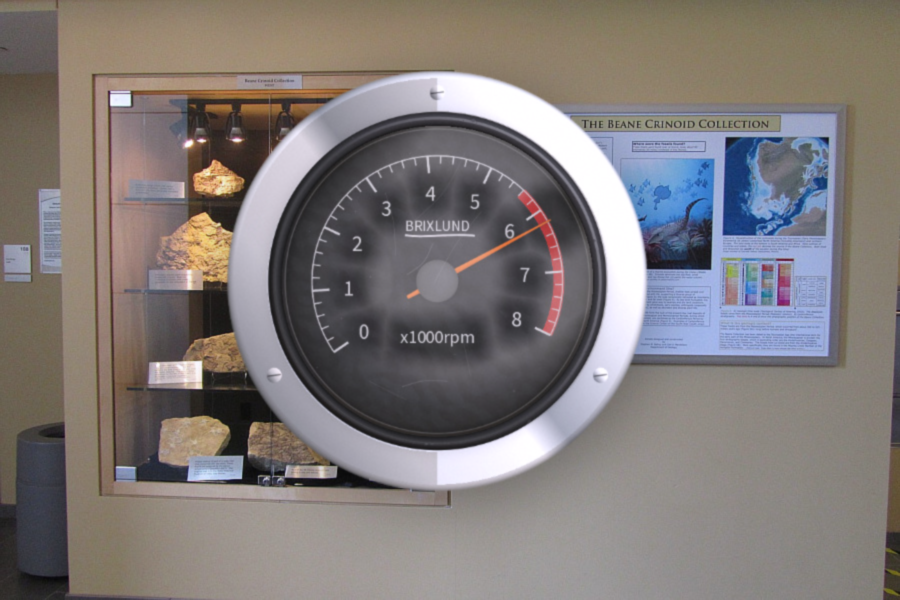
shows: value=6200 unit=rpm
